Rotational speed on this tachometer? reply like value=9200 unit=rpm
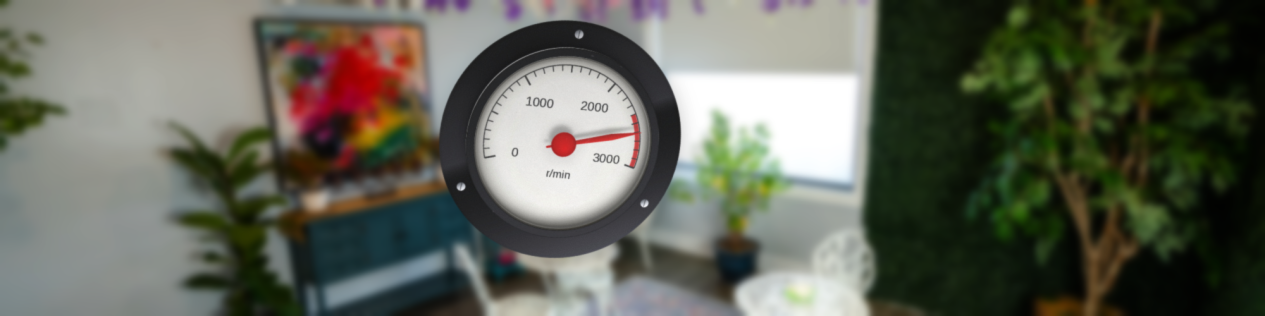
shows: value=2600 unit=rpm
